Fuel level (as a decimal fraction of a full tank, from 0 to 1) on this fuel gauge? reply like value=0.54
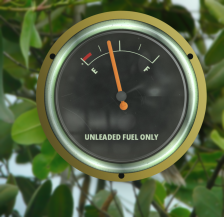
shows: value=0.375
